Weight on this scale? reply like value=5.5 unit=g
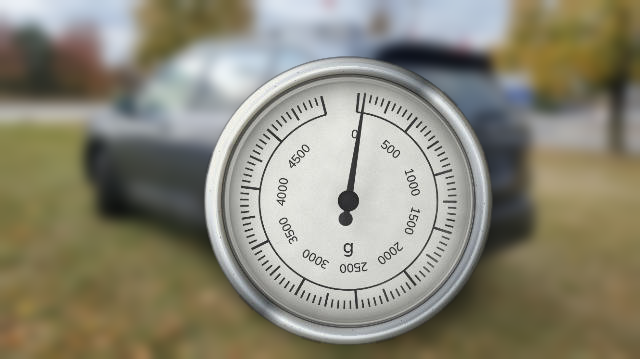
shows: value=50 unit=g
